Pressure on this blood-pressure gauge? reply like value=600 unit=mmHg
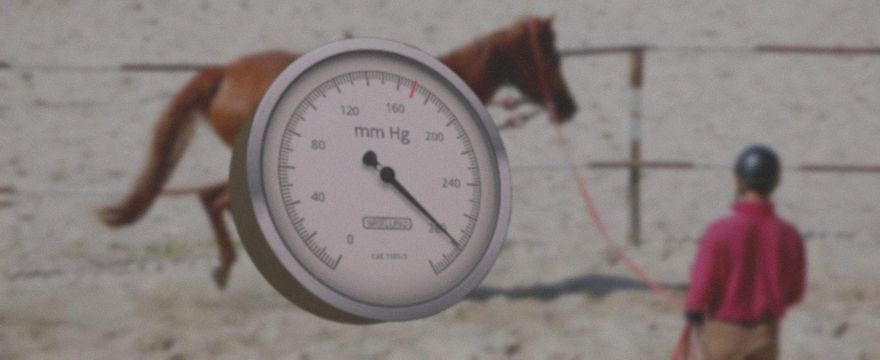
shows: value=280 unit=mmHg
